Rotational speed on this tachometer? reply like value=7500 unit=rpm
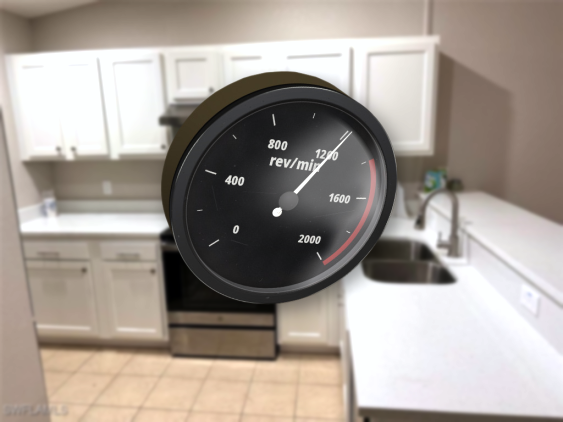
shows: value=1200 unit=rpm
